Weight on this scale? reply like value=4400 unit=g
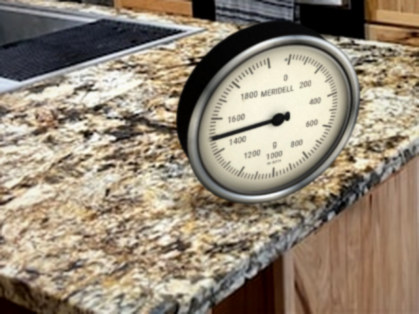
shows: value=1500 unit=g
